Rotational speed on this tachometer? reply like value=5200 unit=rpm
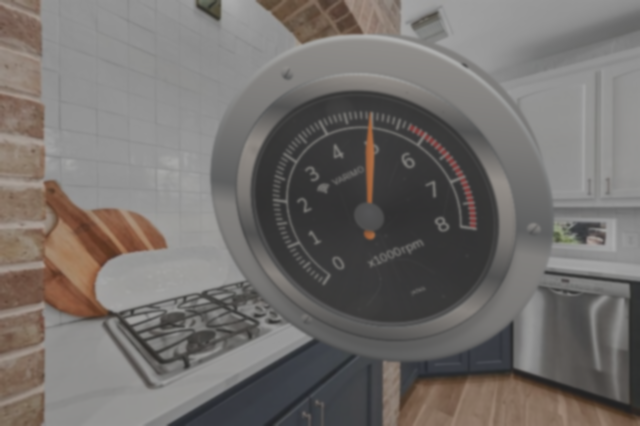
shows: value=5000 unit=rpm
